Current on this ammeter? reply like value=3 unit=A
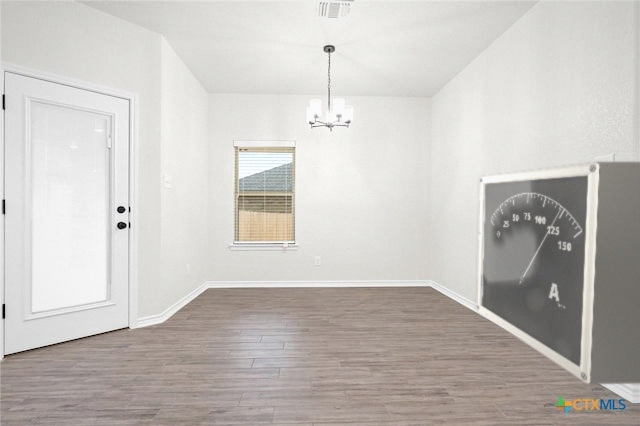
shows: value=125 unit=A
